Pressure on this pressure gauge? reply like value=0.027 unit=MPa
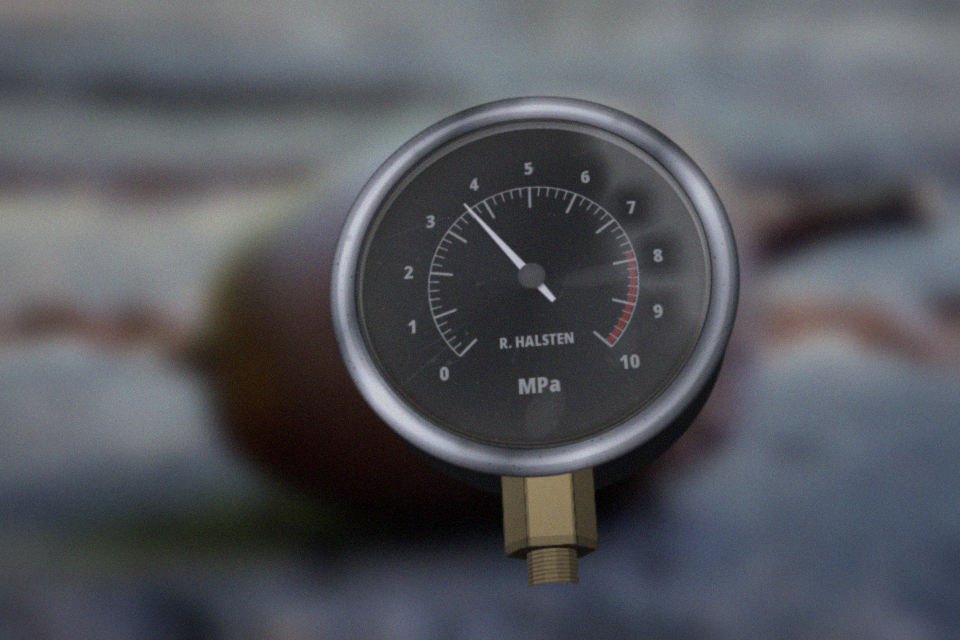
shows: value=3.6 unit=MPa
